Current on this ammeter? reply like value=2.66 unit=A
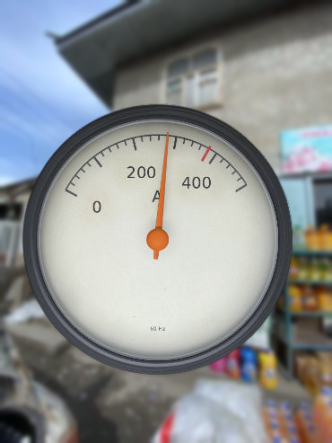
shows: value=280 unit=A
